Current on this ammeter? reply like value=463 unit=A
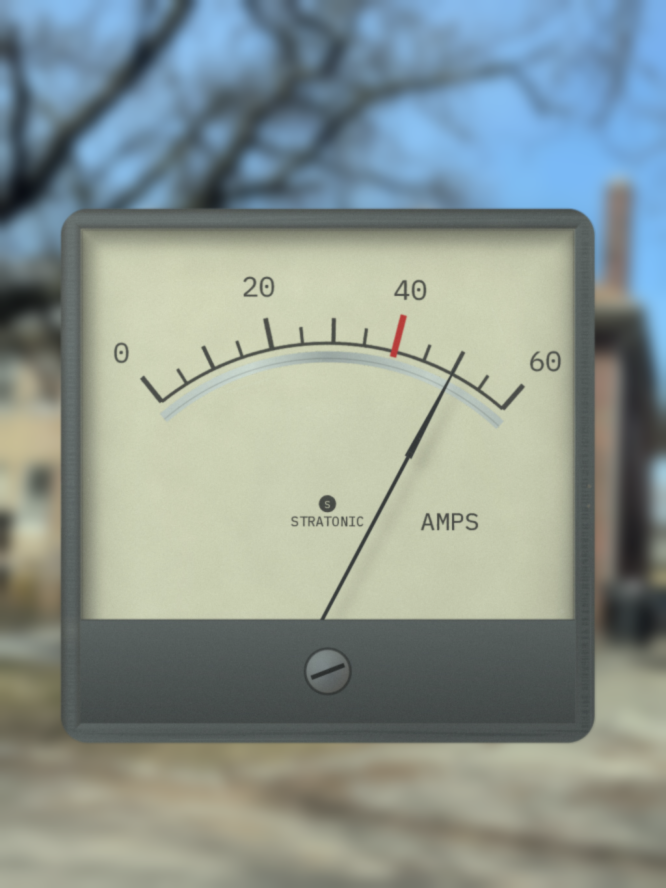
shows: value=50 unit=A
